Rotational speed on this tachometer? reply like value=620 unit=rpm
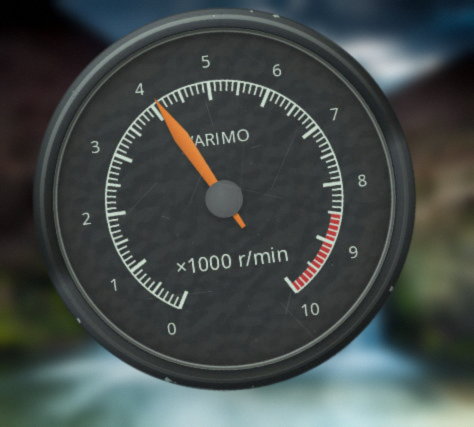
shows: value=4100 unit=rpm
